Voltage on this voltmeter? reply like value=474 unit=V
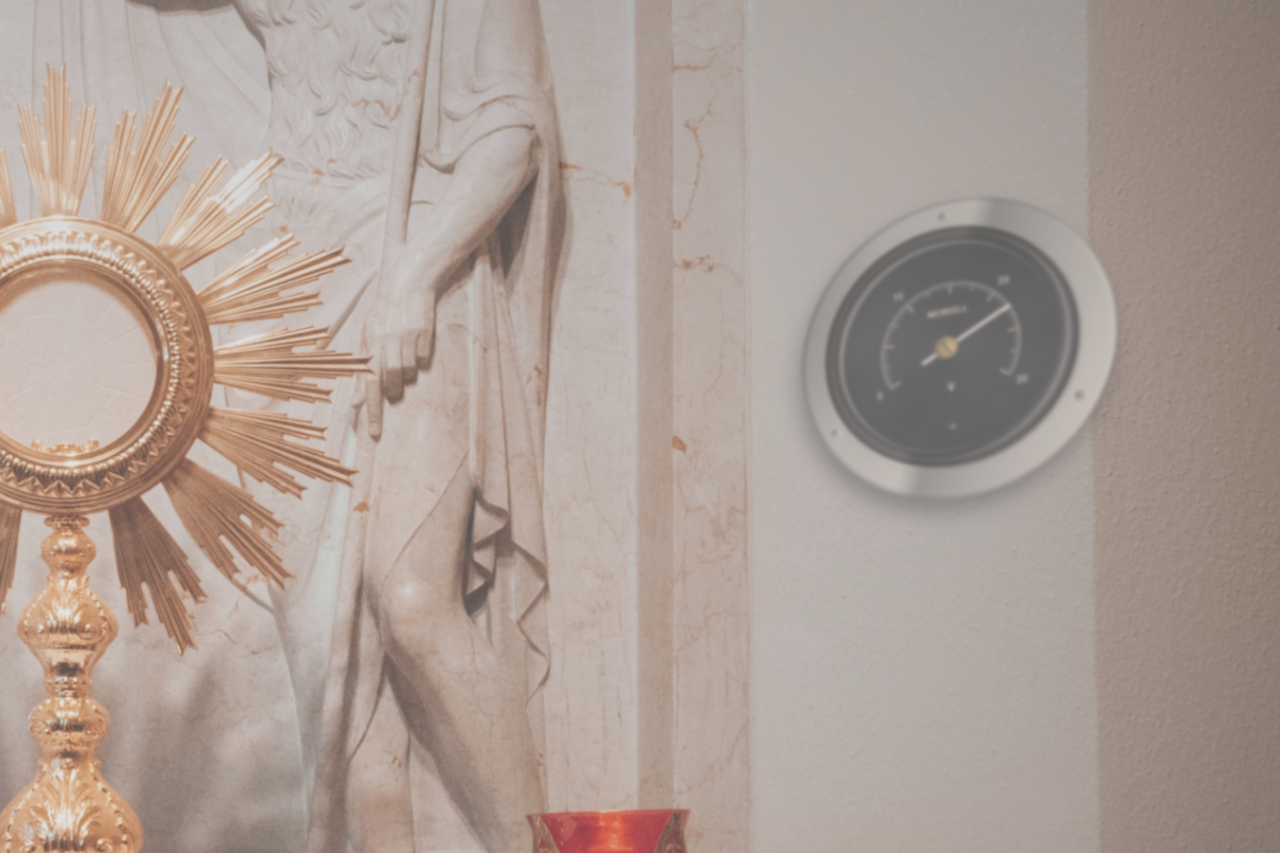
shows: value=22.5 unit=V
